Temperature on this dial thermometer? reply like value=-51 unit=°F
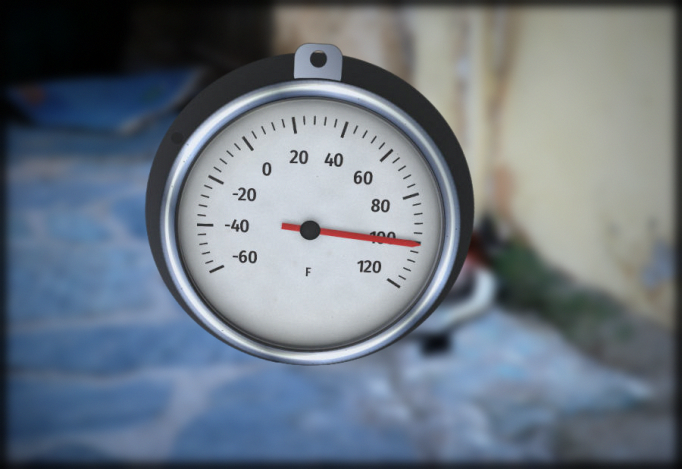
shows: value=100 unit=°F
